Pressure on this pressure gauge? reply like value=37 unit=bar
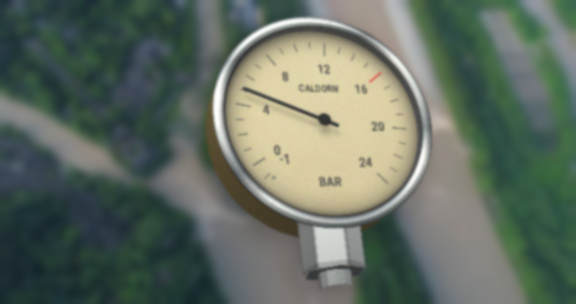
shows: value=5 unit=bar
